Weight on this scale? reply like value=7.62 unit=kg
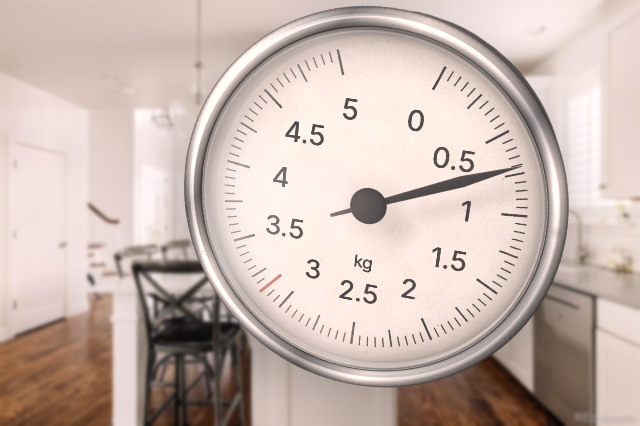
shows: value=0.7 unit=kg
